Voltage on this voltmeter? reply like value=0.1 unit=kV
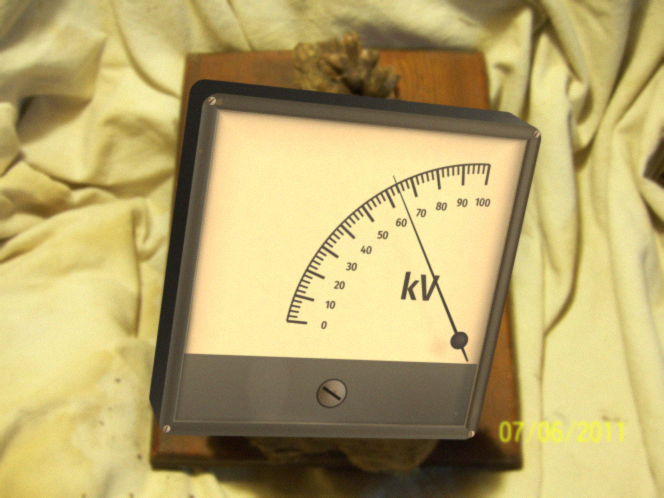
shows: value=64 unit=kV
